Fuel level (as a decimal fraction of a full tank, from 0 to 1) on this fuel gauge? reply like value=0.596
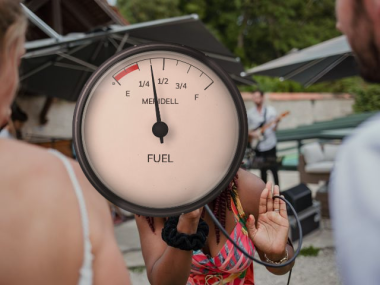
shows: value=0.375
